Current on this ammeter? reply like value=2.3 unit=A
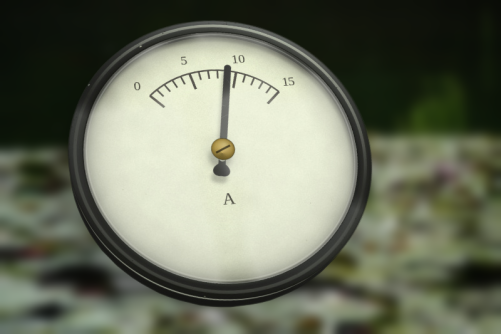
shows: value=9 unit=A
